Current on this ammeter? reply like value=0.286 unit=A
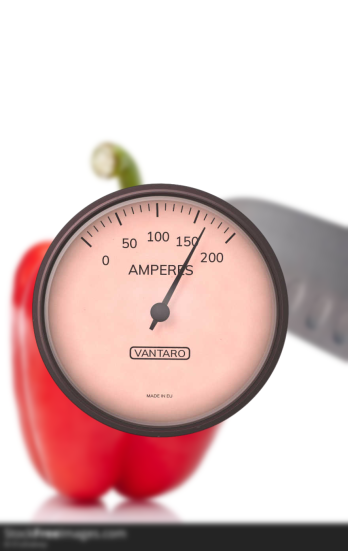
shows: value=165 unit=A
